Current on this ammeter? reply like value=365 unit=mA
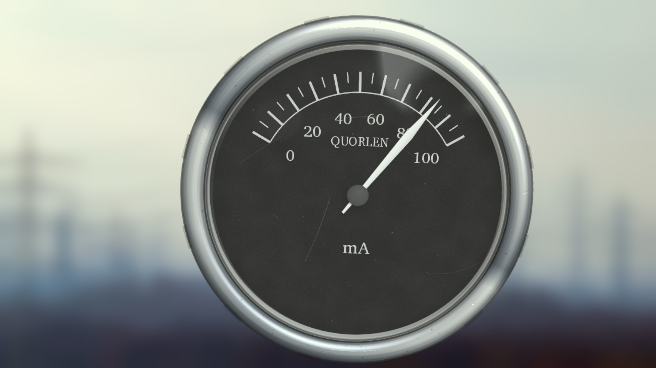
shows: value=82.5 unit=mA
